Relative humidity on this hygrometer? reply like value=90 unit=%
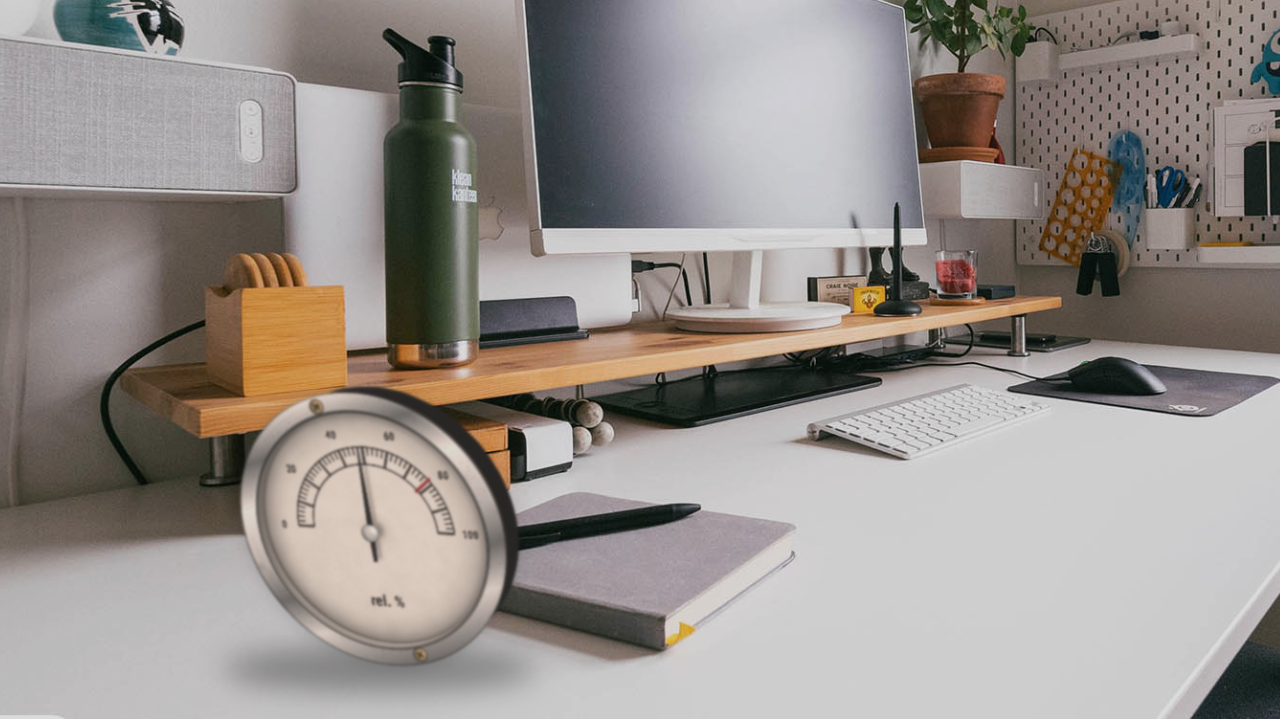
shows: value=50 unit=%
